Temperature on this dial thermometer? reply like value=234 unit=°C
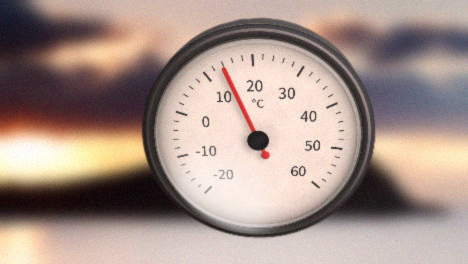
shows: value=14 unit=°C
